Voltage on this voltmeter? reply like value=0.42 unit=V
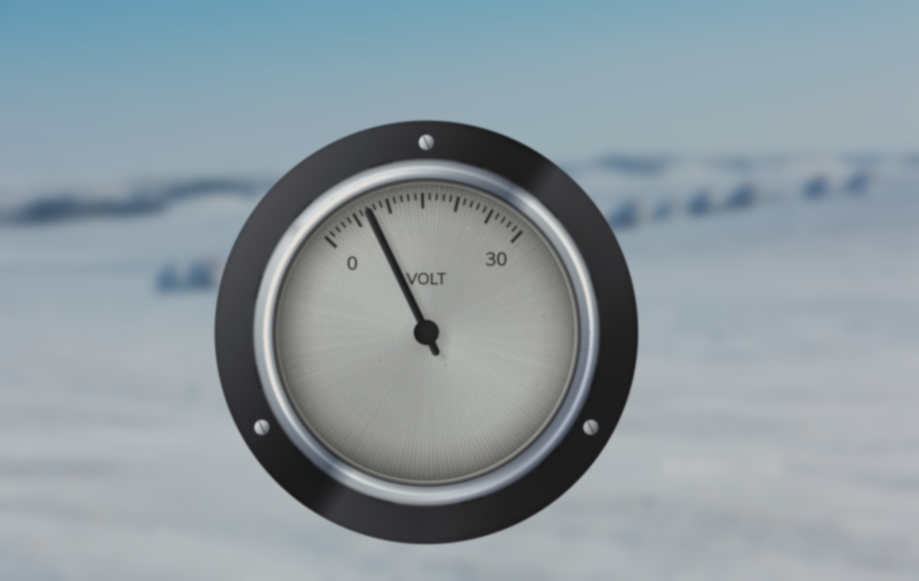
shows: value=7 unit=V
